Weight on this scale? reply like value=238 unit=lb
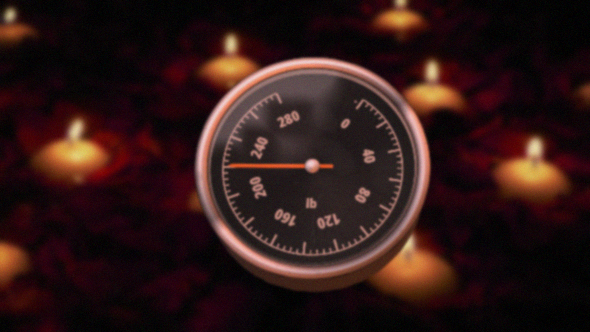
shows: value=220 unit=lb
